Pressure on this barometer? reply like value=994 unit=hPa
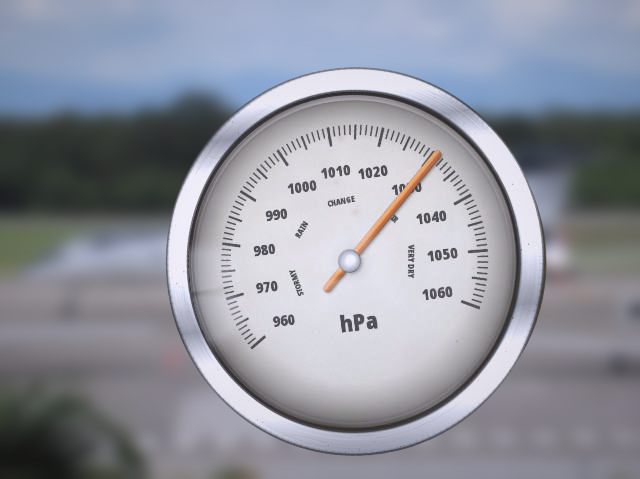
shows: value=1031 unit=hPa
